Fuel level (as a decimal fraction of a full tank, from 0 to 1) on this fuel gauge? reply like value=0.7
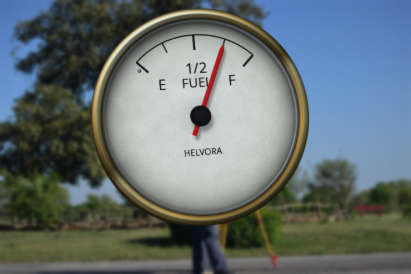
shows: value=0.75
